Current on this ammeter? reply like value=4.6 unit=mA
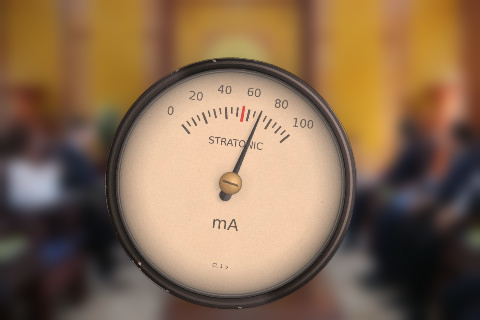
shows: value=70 unit=mA
